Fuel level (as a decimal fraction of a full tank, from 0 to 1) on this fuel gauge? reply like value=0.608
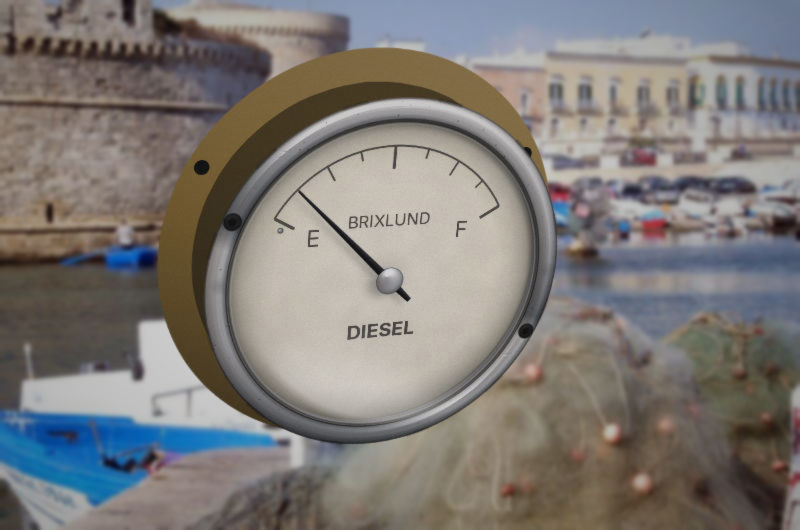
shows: value=0.125
